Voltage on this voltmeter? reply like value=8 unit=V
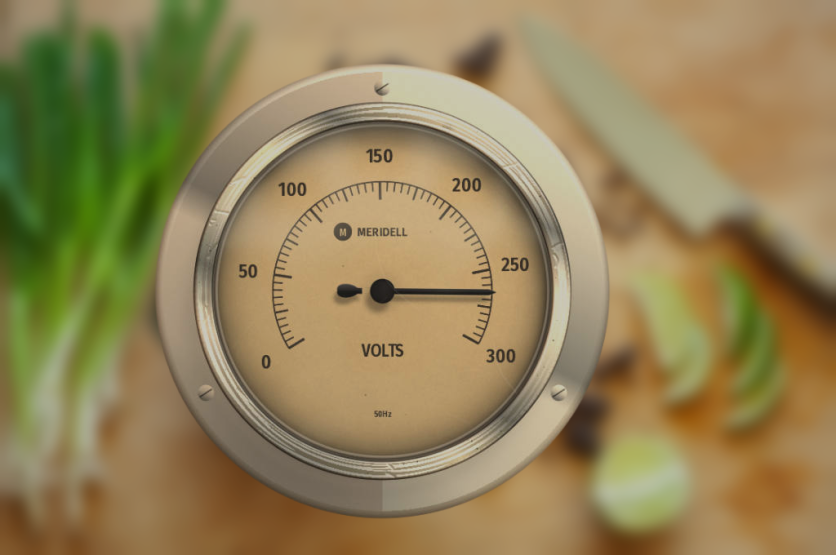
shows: value=265 unit=V
